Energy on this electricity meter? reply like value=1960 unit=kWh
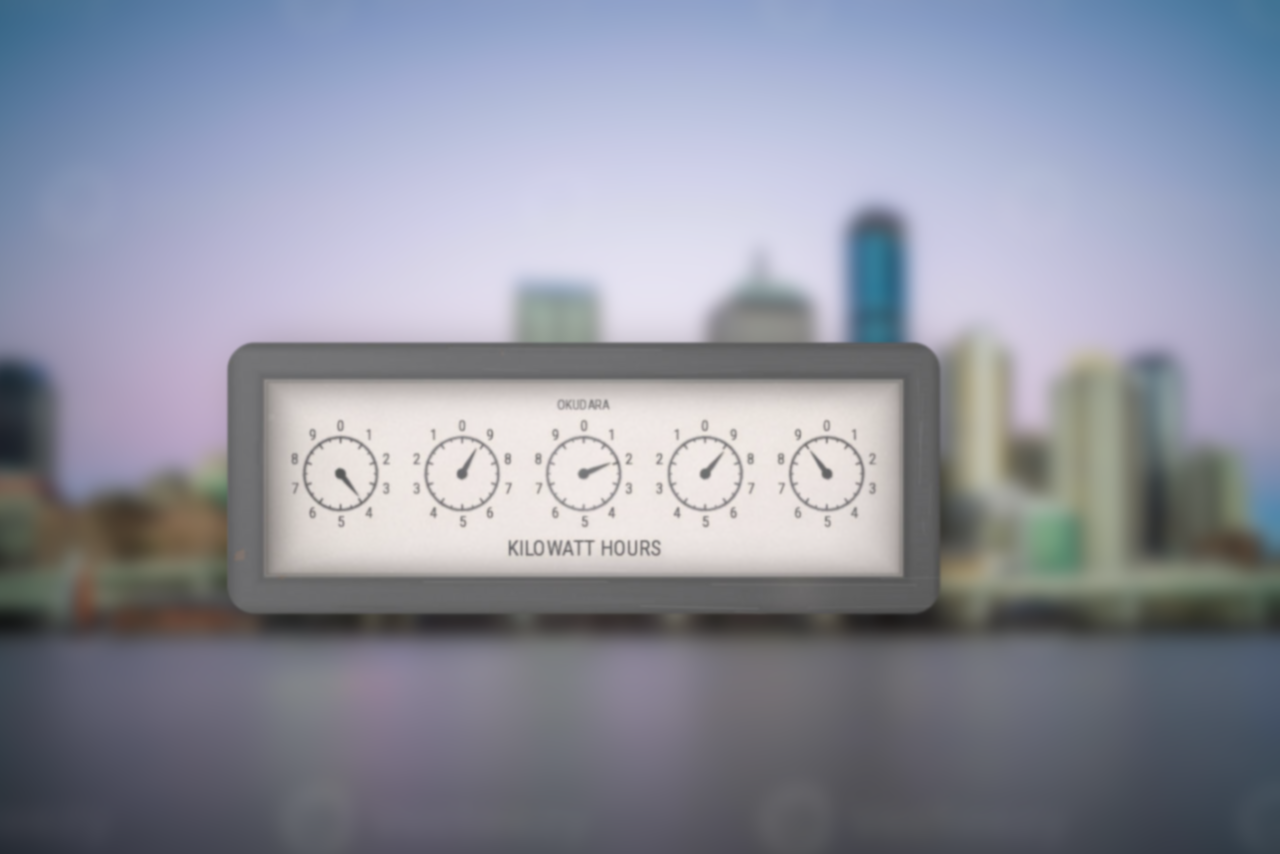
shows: value=39189 unit=kWh
